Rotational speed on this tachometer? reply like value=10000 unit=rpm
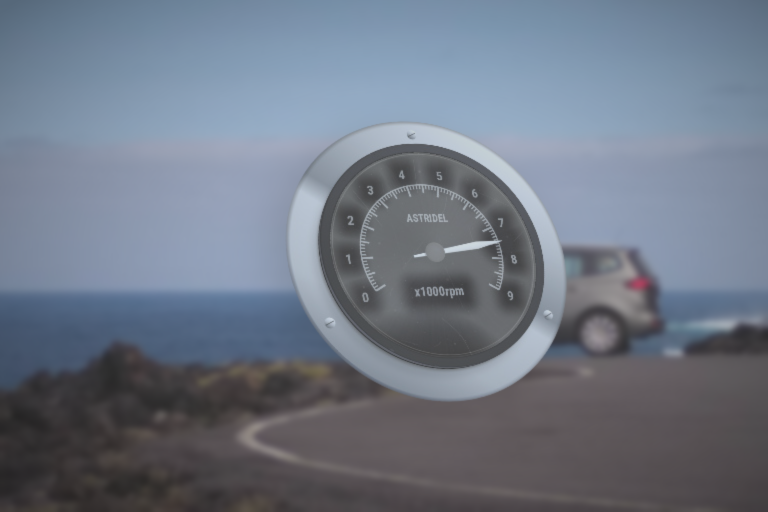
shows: value=7500 unit=rpm
